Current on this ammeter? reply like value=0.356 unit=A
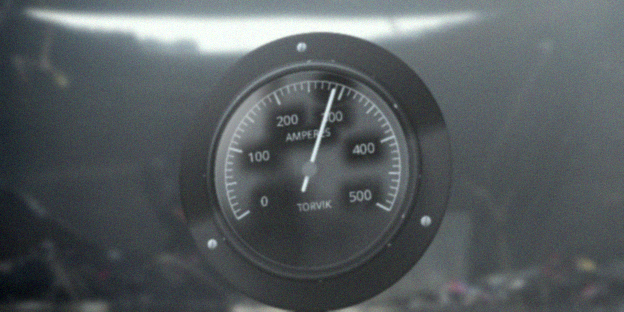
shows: value=290 unit=A
